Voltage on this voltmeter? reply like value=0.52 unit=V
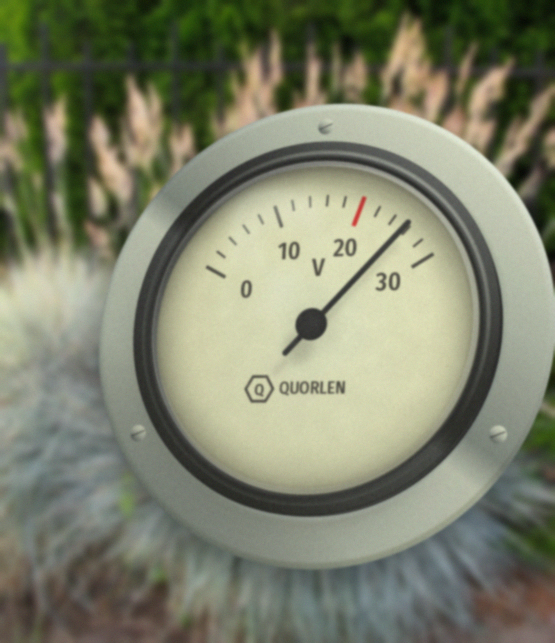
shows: value=26 unit=V
